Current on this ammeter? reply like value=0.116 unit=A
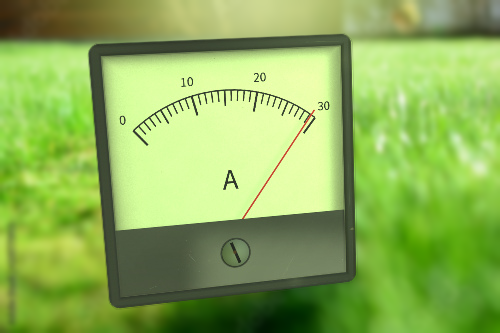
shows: value=29 unit=A
